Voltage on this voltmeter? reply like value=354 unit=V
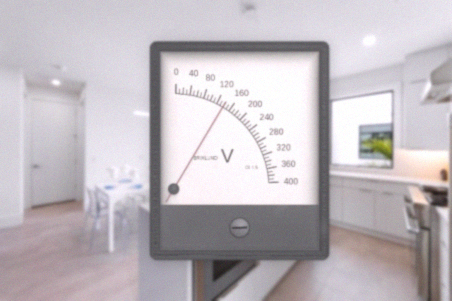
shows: value=140 unit=V
